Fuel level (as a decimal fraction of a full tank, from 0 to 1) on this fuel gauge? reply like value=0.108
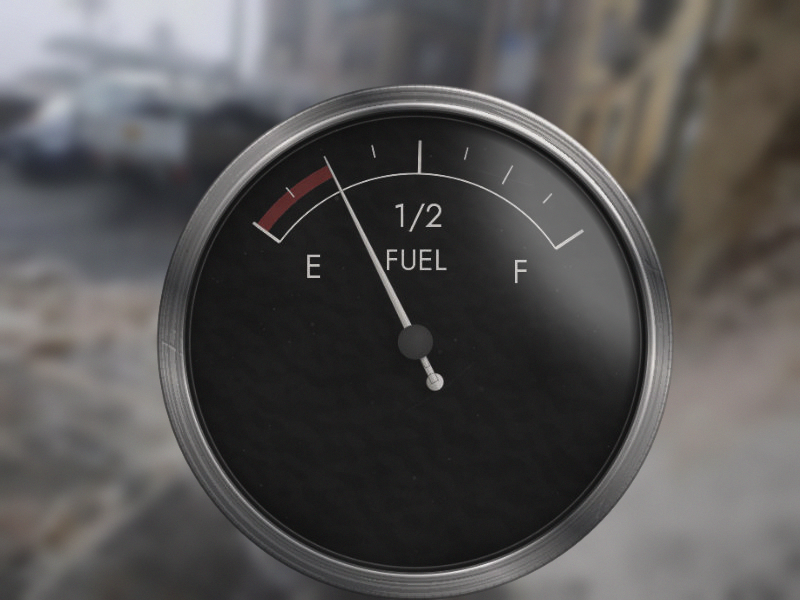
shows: value=0.25
